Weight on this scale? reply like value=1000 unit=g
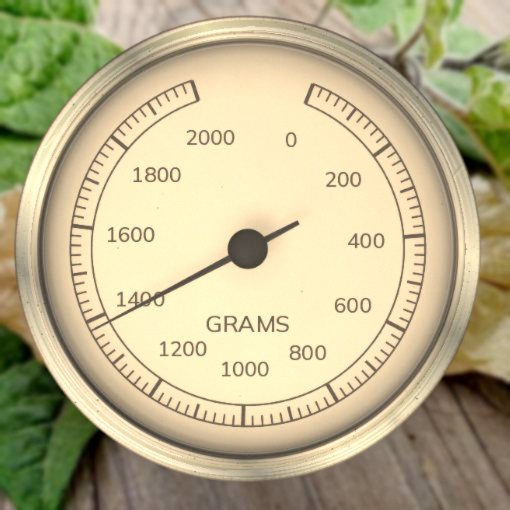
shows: value=1380 unit=g
